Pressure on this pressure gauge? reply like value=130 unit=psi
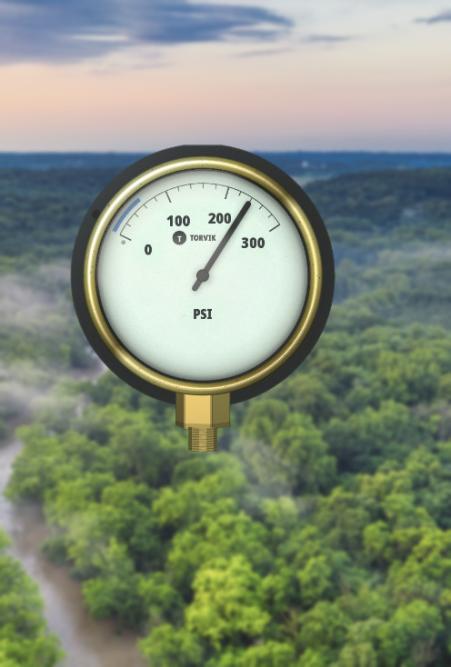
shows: value=240 unit=psi
